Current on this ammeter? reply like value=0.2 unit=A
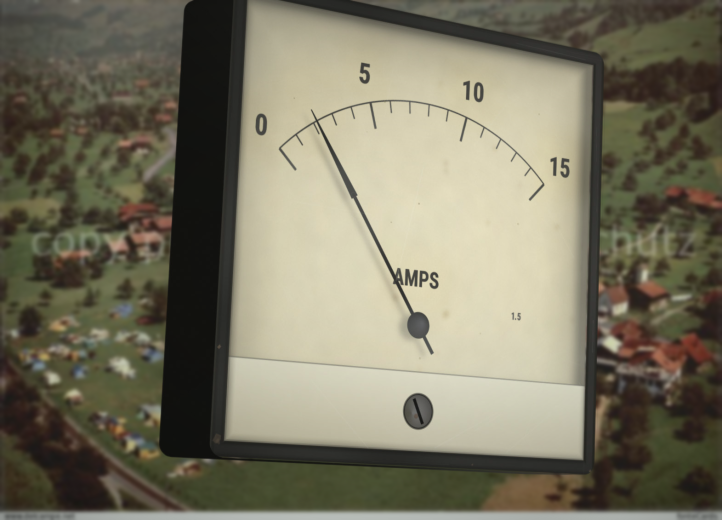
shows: value=2 unit=A
